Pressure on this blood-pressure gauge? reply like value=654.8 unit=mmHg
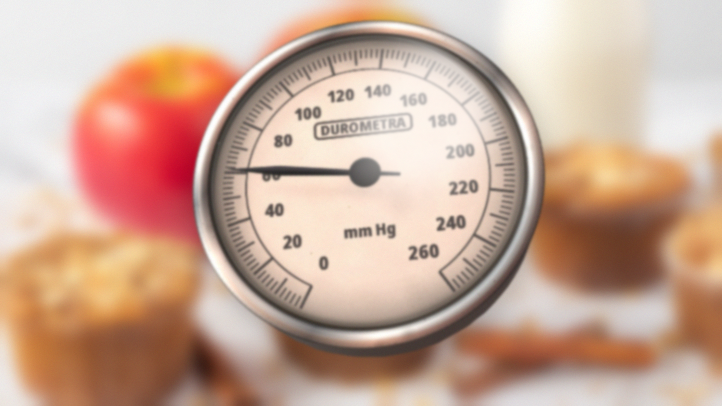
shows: value=60 unit=mmHg
